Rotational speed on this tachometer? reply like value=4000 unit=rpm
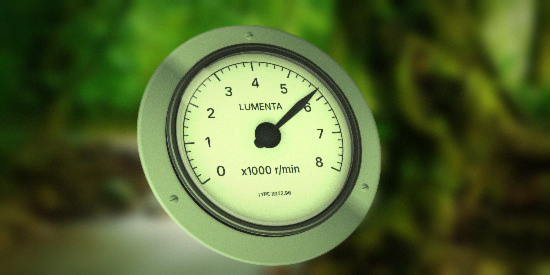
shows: value=5800 unit=rpm
